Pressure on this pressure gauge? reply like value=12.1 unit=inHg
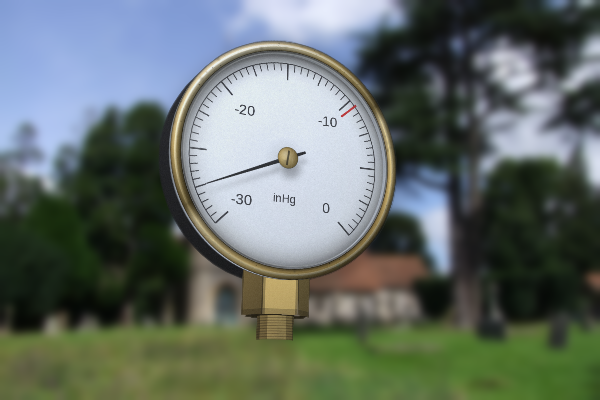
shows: value=-27.5 unit=inHg
